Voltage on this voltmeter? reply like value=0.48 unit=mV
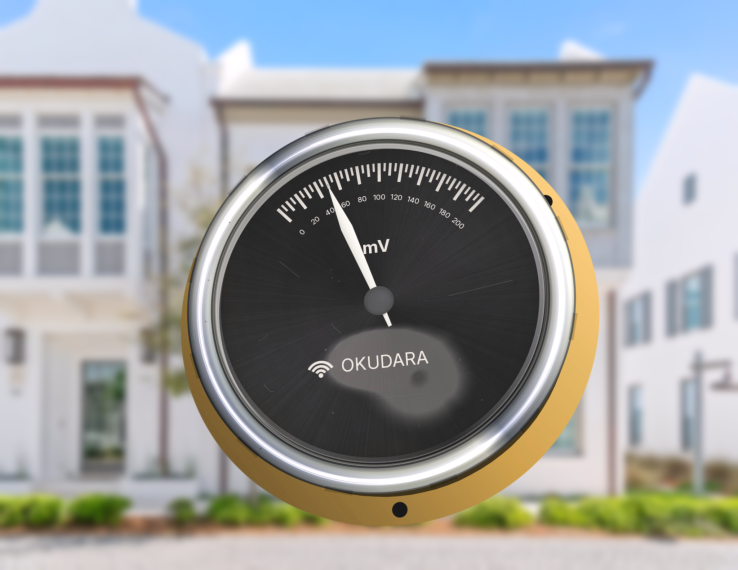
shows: value=50 unit=mV
